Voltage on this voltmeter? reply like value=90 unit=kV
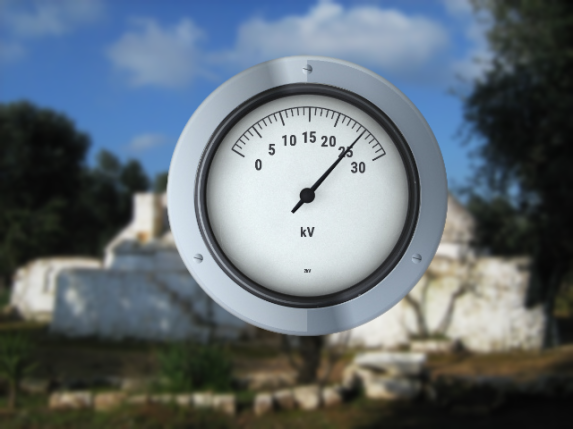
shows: value=25 unit=kV
